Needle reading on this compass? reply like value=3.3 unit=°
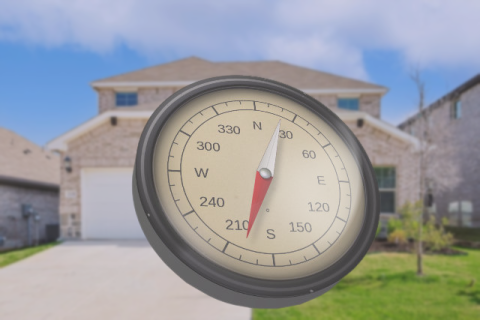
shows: value=200 unit=°
